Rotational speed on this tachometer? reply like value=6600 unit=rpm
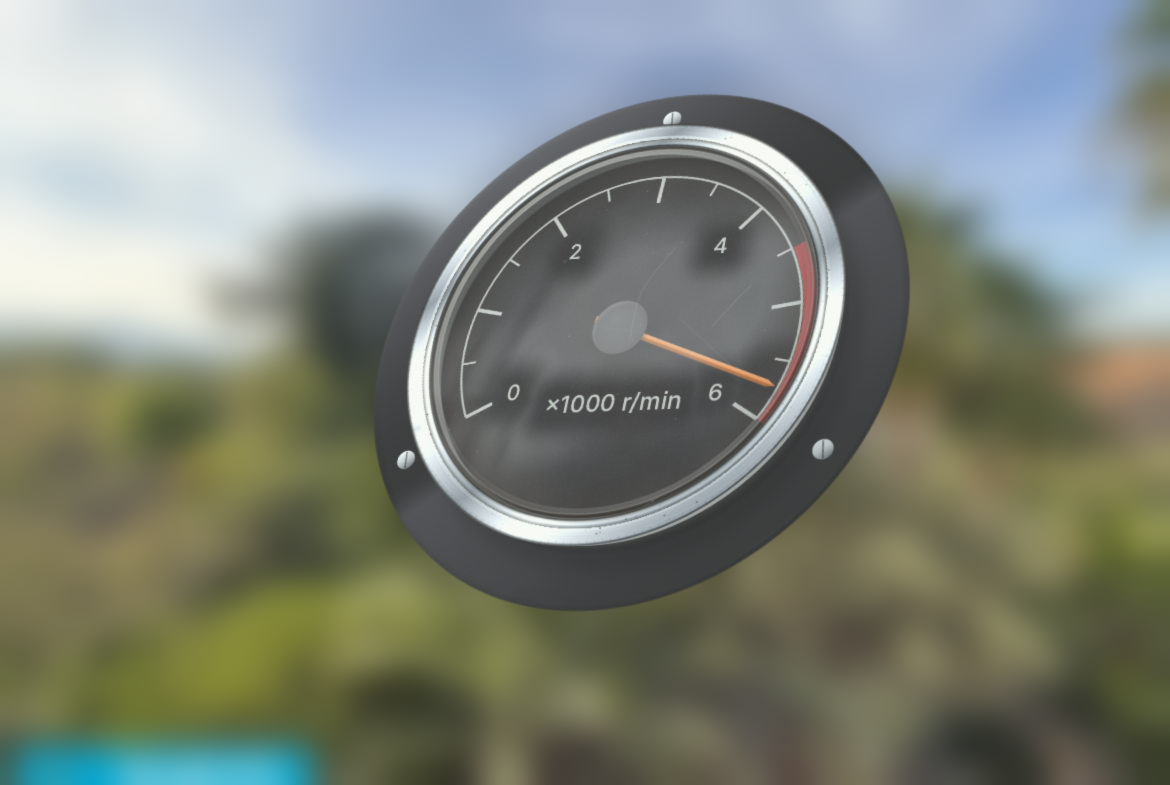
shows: value=5750 unit=rpm
